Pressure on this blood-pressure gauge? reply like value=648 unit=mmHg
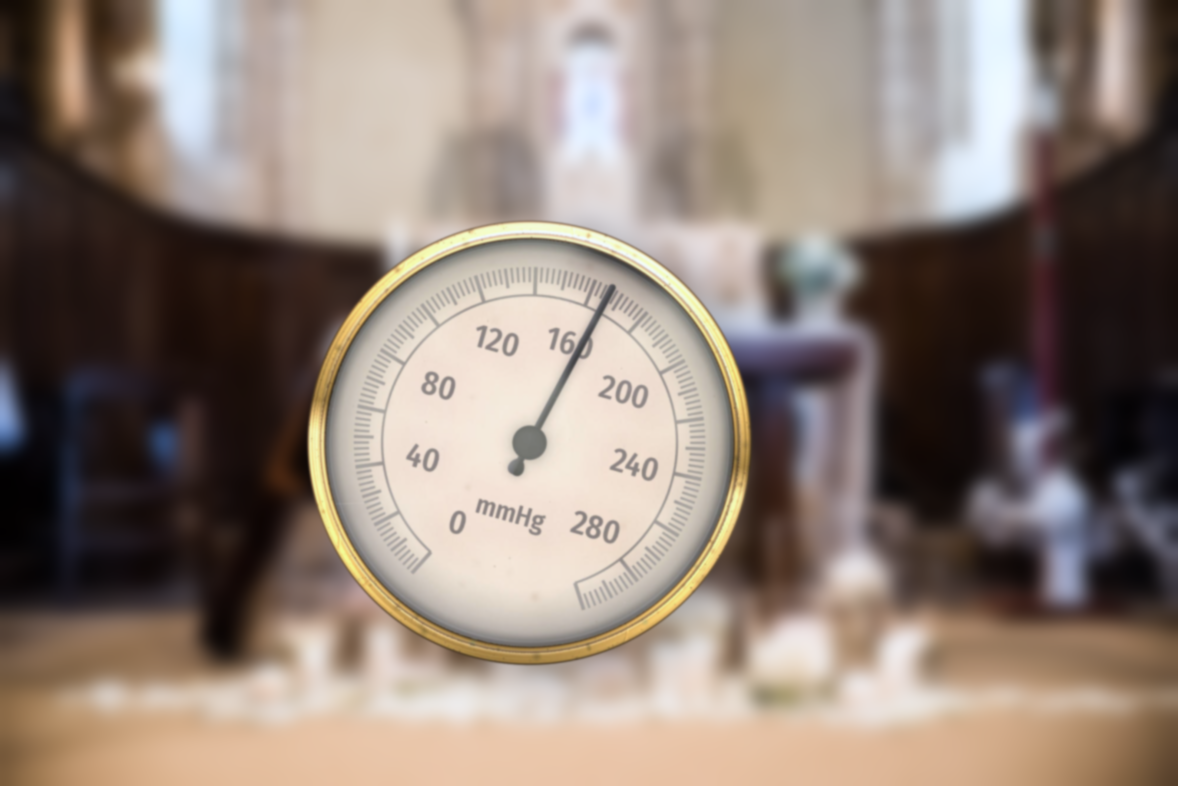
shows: value=166 unit=mmHg
